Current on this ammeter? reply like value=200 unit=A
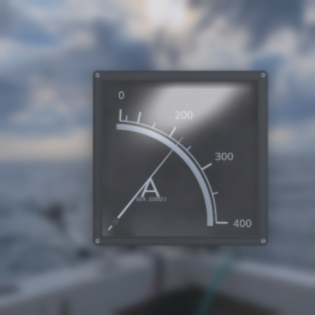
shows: value=225 unit=A
